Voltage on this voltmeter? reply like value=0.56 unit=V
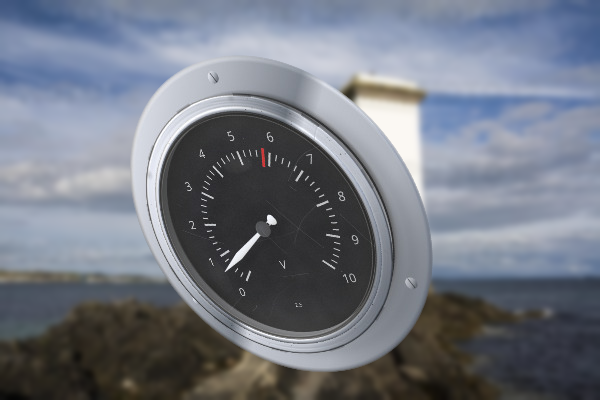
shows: value=0.6 unit=V
